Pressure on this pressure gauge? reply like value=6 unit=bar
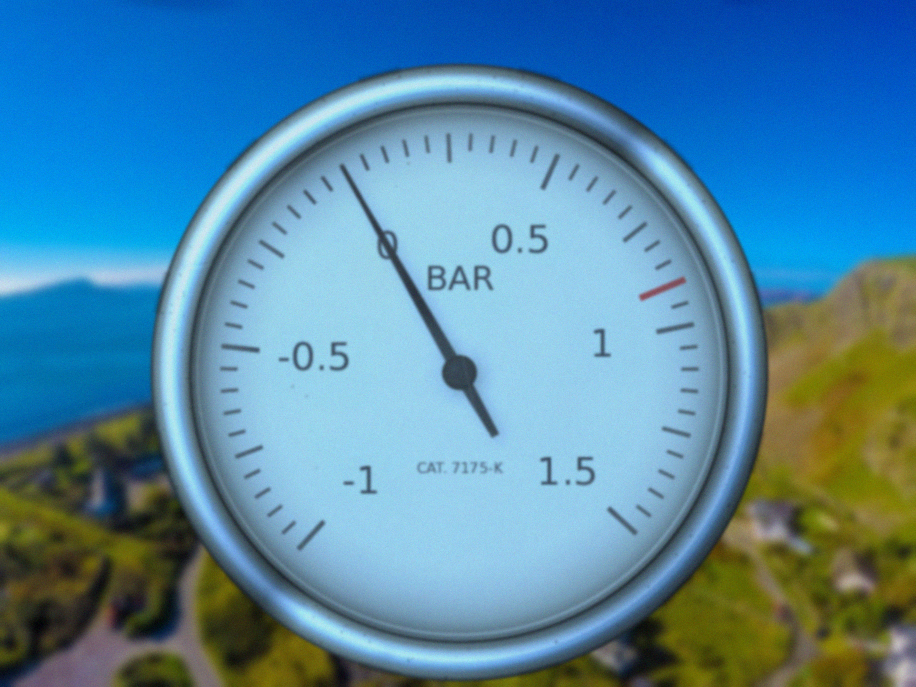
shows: value=0 unit=bar
